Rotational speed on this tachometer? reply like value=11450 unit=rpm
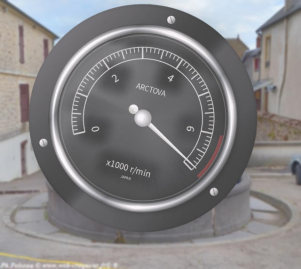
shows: value=6900 unit=rpm
